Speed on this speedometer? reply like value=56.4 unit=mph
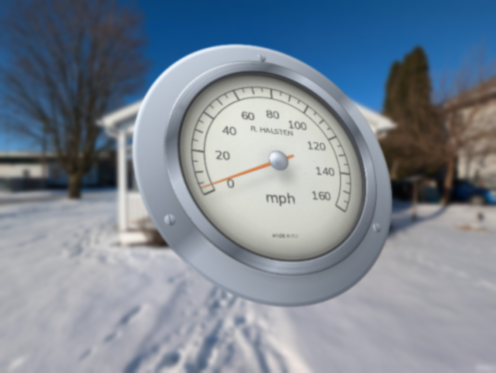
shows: value=2.5 unit=mph
